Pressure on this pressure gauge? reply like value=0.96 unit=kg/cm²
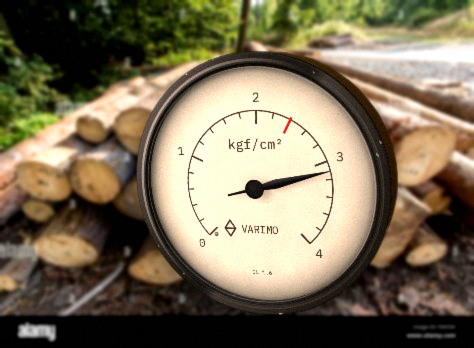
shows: value=3.1 unit=kg/cm²
